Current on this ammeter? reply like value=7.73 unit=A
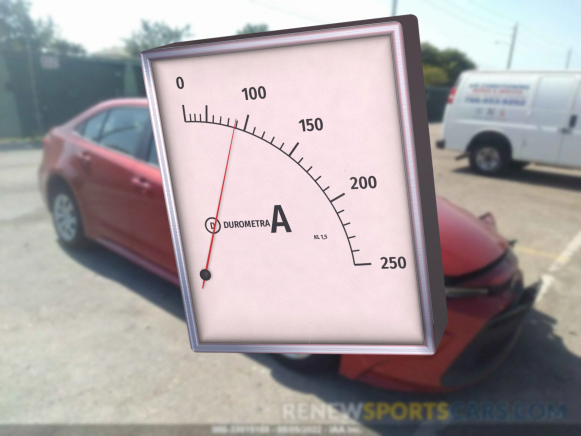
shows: value=90 unit=A
